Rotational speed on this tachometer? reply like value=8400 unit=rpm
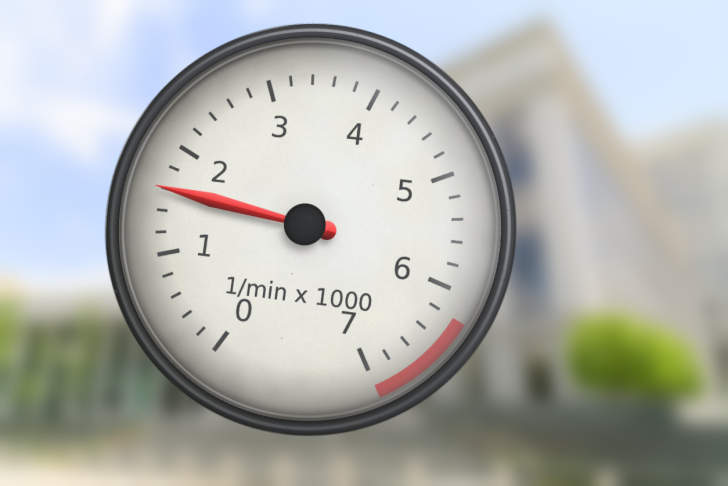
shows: value=1600 unit=rpm
